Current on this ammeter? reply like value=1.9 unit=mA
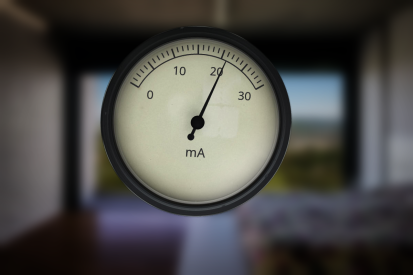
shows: value=21 unit=mA
